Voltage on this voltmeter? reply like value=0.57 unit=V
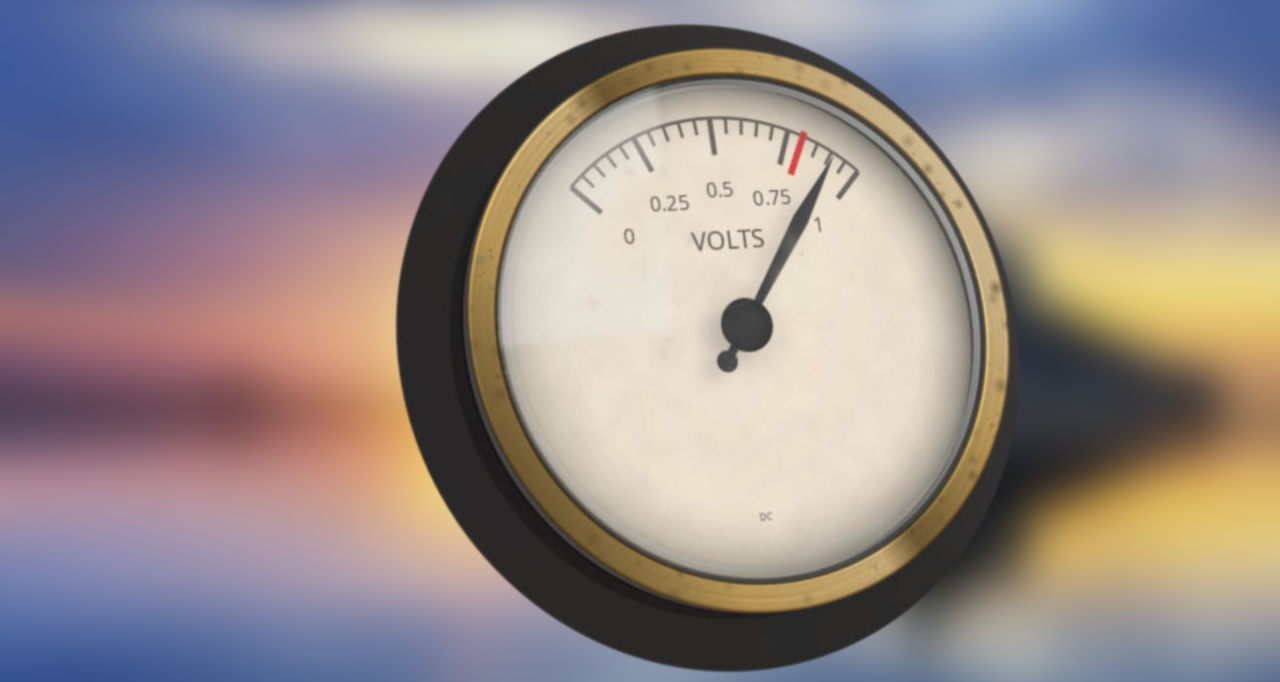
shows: value=0.9 unit=V
